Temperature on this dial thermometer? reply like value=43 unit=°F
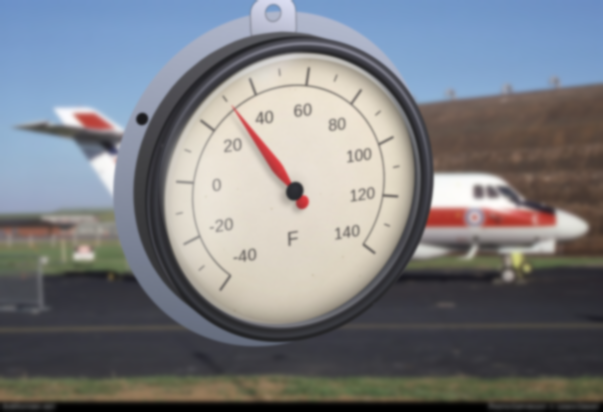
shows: value=30 unit=°F
